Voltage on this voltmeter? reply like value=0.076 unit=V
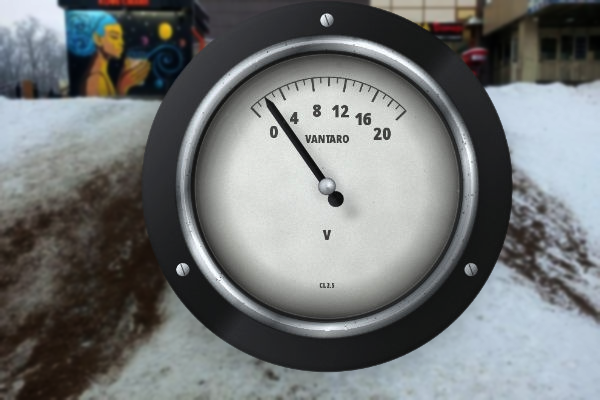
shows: value=2 unit=V
